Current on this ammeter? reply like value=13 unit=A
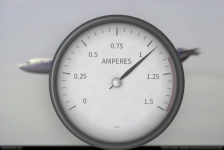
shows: value=1.05 unit=A
